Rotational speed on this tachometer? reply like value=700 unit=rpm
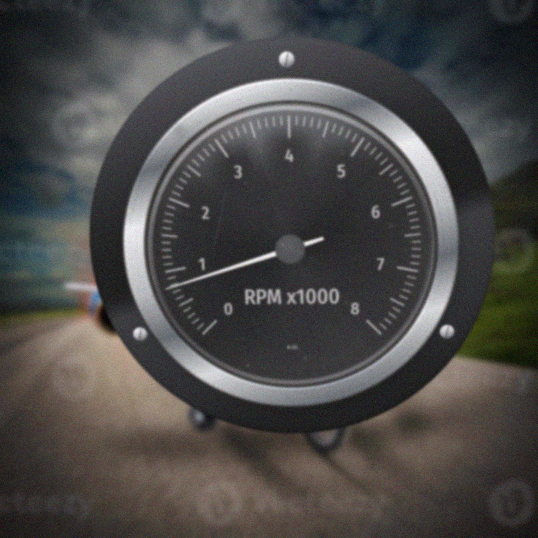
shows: value=800 unit=rpm
